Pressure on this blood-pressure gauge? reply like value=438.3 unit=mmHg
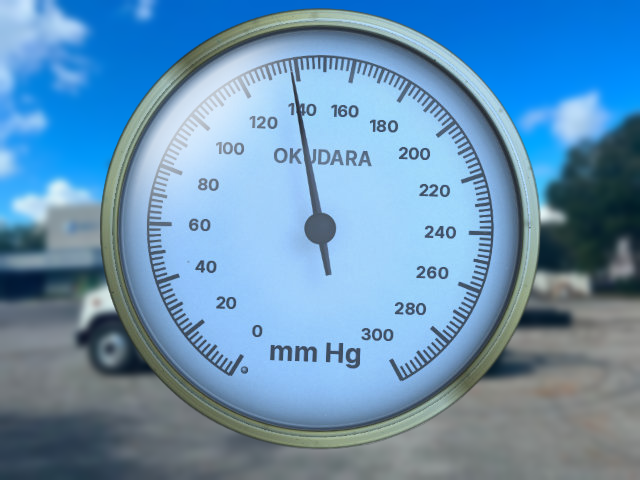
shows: value=138 unit=mmHg
